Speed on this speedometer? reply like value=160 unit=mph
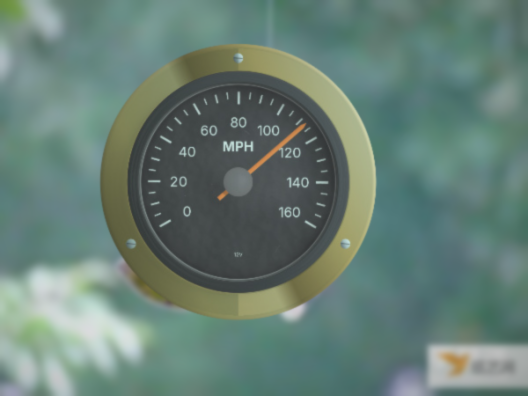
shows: value=112.5 unit=mph
